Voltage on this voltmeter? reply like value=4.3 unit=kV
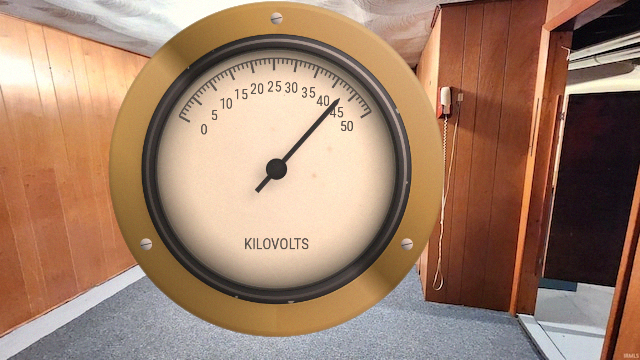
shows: value=43 unit=kV
